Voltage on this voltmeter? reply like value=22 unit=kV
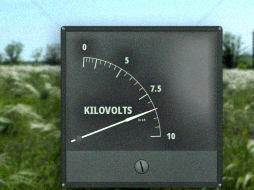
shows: value=8.5 unit=kV
